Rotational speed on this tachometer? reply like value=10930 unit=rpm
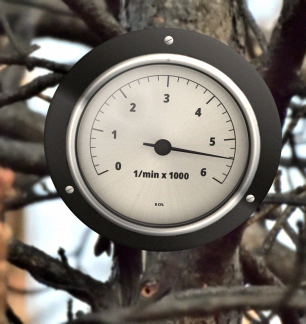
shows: value=5400 unit=rpm
